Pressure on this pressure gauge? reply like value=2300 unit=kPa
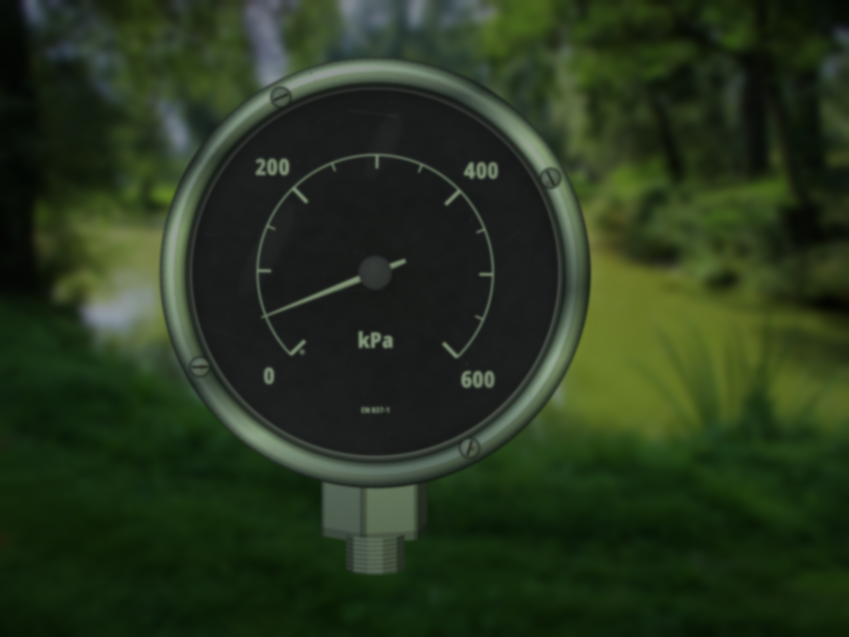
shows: value=50 unit=kPa
